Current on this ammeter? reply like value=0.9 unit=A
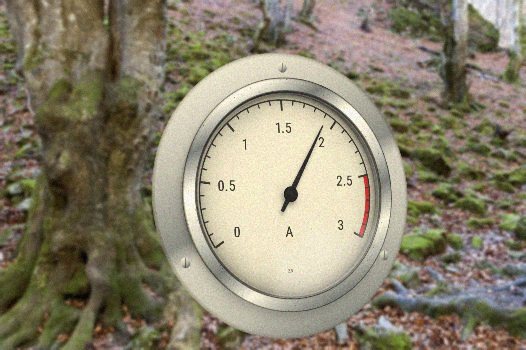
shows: value=1.9 unit=A
